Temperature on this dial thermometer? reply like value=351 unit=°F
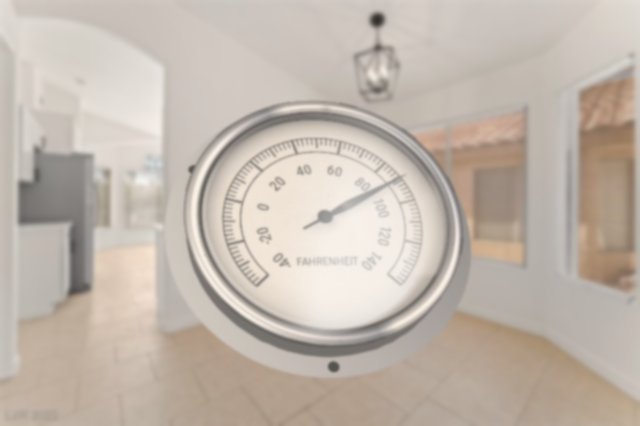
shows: value=90 unit=°F
